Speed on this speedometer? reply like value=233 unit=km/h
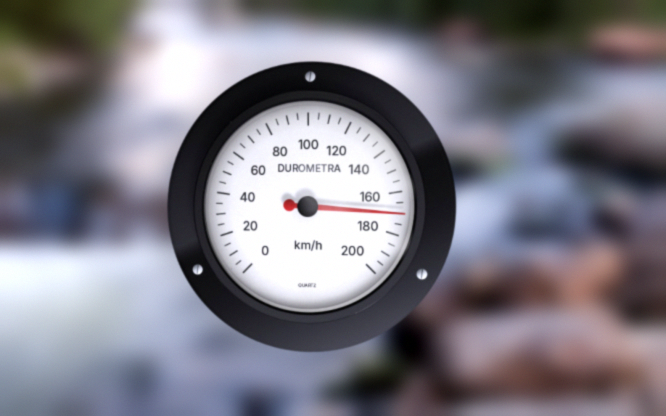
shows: value=170 unit=km/h
